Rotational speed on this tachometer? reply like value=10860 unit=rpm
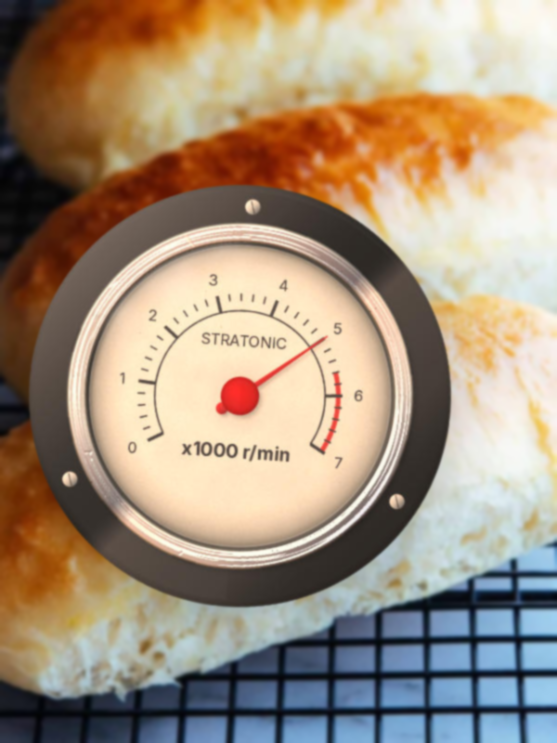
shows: value=5000 unit=rpm
